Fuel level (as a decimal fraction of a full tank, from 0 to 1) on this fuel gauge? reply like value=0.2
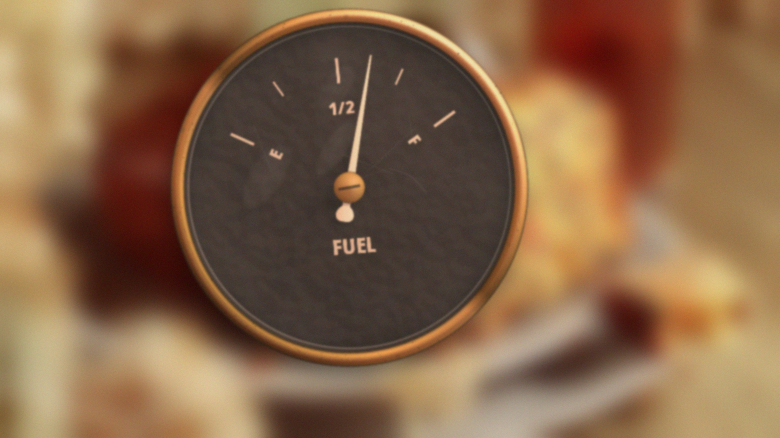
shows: value=0.625
